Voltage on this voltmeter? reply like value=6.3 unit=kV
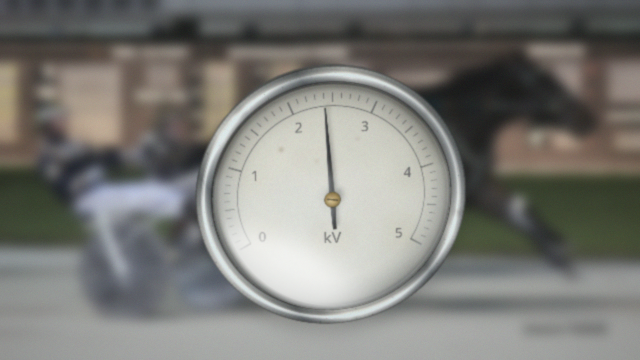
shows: value=2.4 unit=kV
